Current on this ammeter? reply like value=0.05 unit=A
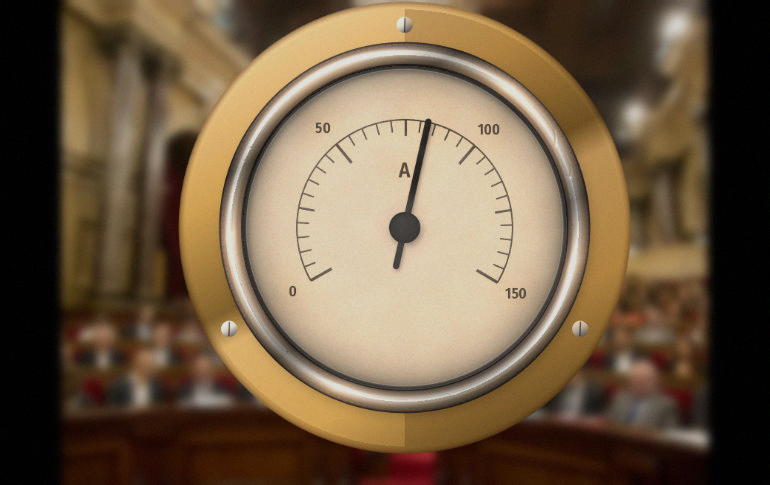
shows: value=82.5 unit=A
